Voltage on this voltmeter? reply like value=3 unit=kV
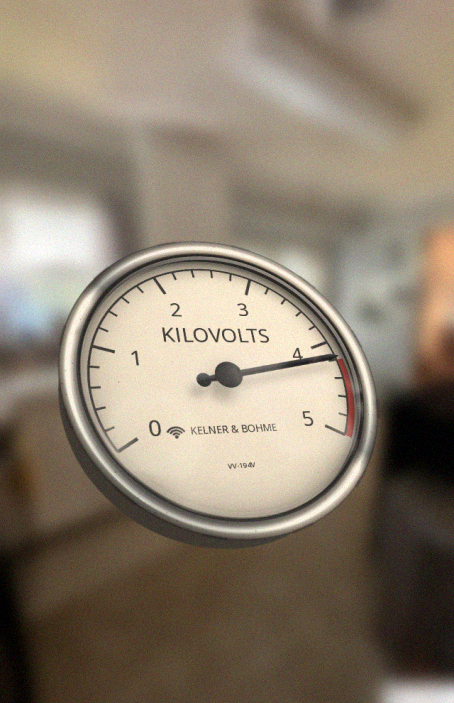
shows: value=4.2 unit=kV
